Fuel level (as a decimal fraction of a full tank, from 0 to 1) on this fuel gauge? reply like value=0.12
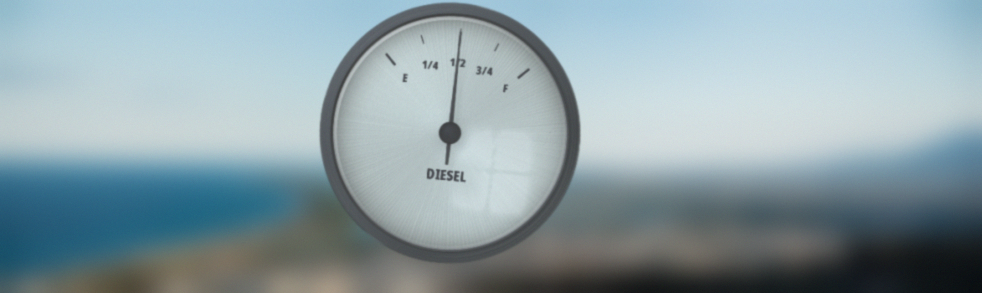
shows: value=0.5
